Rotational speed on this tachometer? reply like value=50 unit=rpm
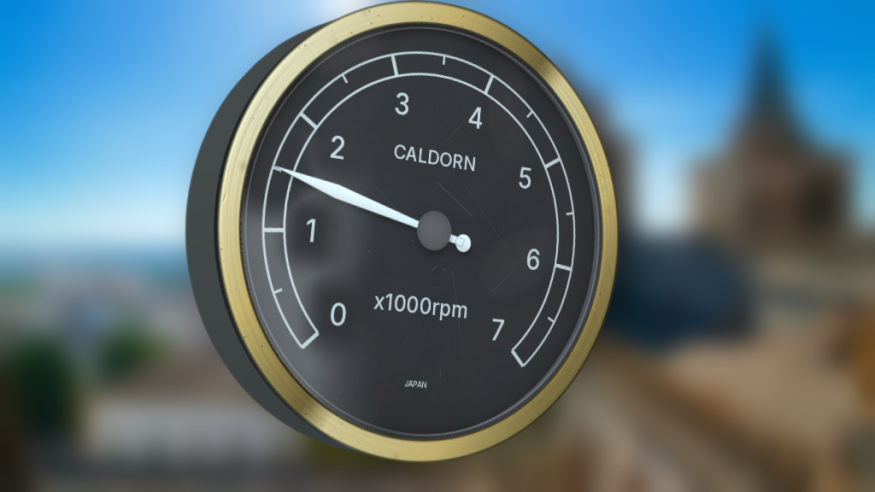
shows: value=1500 unit=rpm
